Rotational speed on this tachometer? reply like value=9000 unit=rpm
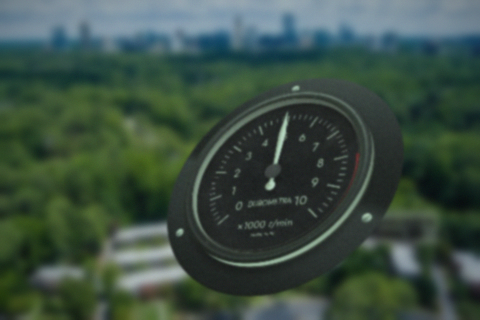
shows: value=5000 unit=rpm
